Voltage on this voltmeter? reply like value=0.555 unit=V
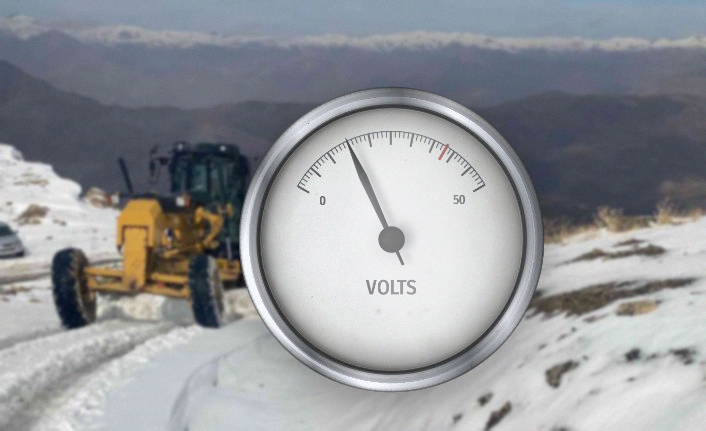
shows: value=15 unit=V
